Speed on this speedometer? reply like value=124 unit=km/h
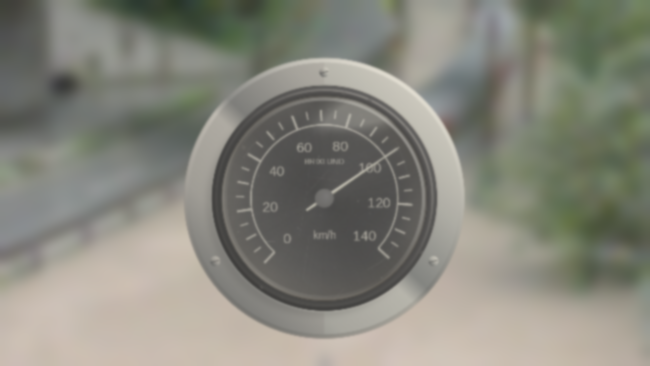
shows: value=100 unit=km/h
